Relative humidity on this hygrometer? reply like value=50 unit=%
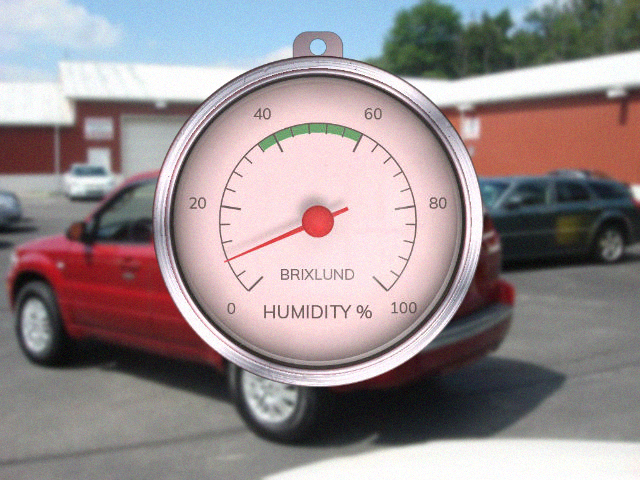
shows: value=8 unit=%
